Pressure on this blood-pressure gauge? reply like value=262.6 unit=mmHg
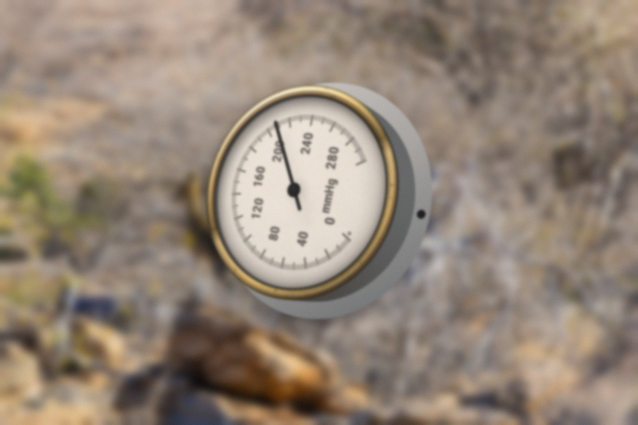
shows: value=210 unit=mmHg
